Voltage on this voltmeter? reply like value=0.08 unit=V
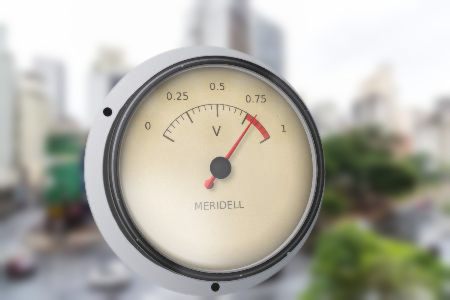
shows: value=0.8 unit=V
